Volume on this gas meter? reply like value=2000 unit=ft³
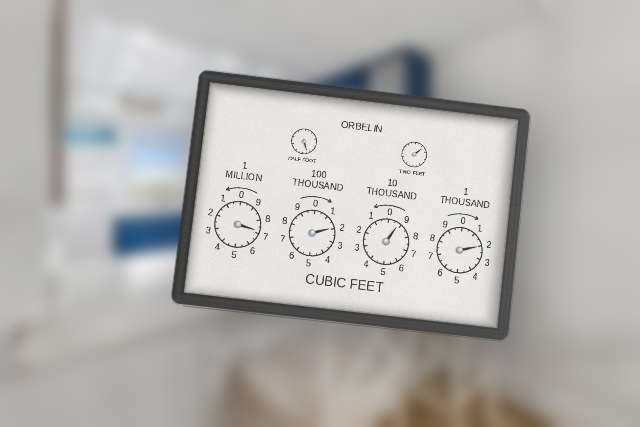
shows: value=719200 unit=ft³
